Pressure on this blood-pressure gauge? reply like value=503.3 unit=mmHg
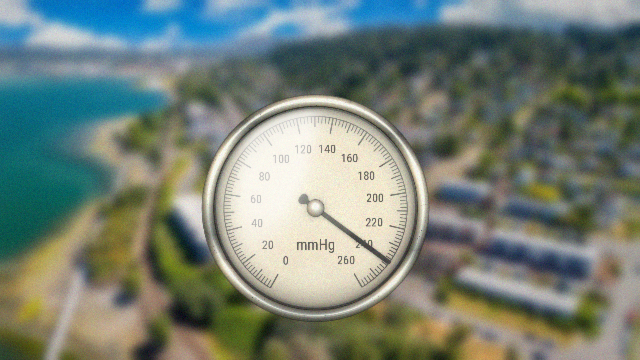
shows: value=240 unit=mmHg
